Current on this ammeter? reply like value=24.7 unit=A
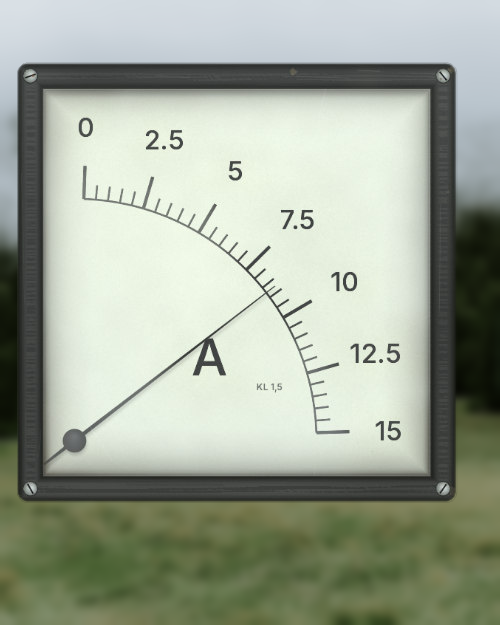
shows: value=8.75 unit=A
